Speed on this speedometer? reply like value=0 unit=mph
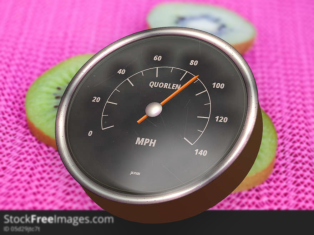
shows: value=90 unit=mph
